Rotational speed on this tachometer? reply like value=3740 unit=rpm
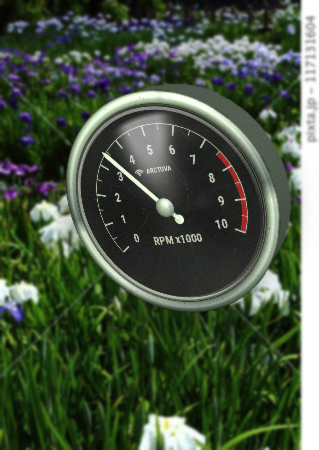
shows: value=3500 unit=rpm
